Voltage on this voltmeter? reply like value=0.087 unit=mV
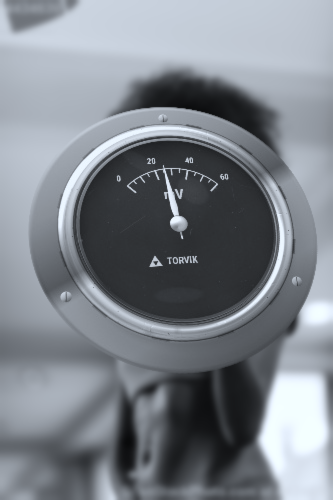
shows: value=25 unit=mV
